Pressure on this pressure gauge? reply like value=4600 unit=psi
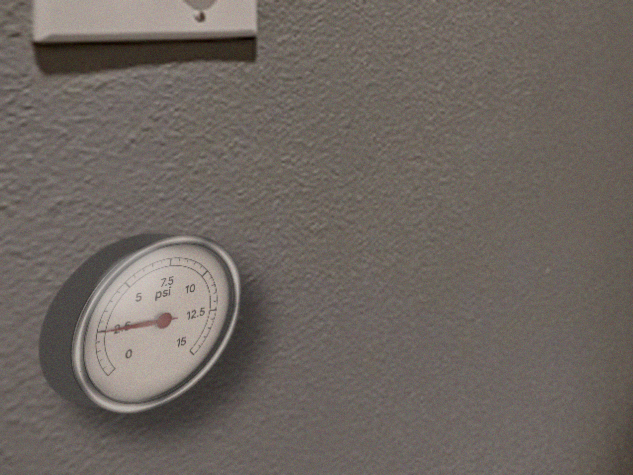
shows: value=2.5 unit=psi
